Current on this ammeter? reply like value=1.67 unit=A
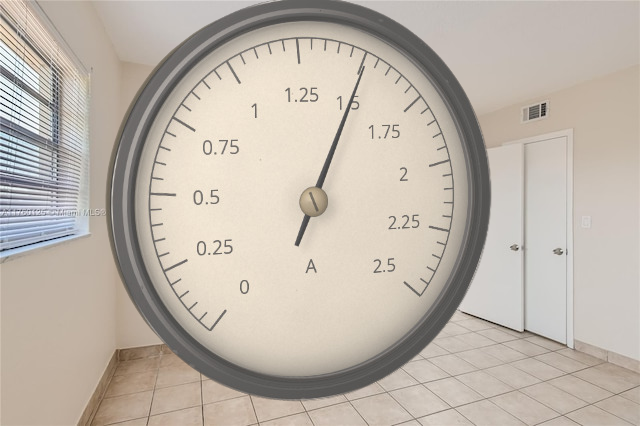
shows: value=1.5 unit=A
